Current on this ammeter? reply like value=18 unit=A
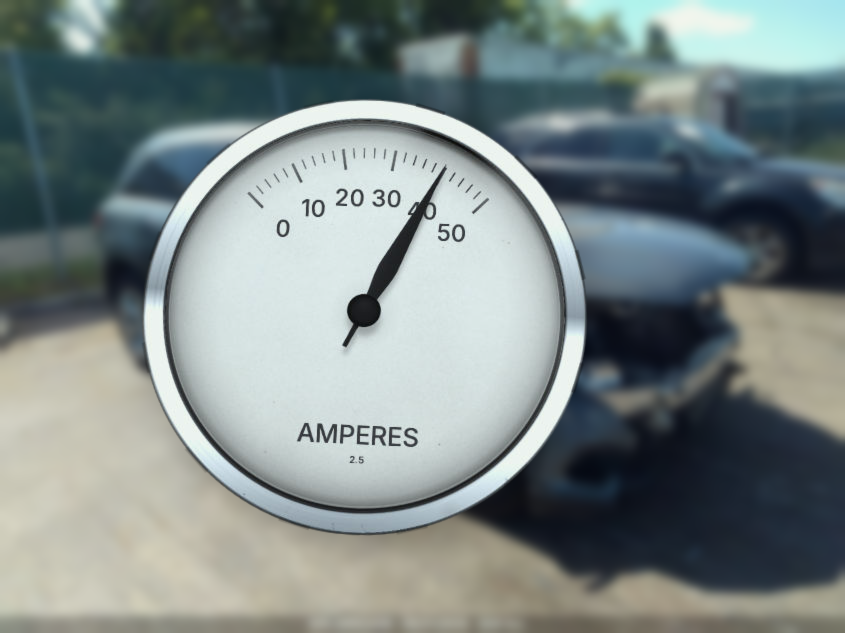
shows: value=40 unit=A
